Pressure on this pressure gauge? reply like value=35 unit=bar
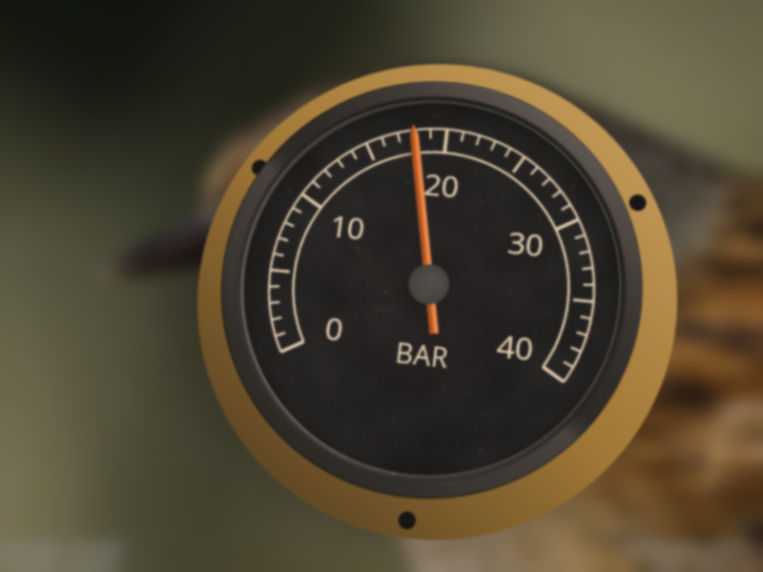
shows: value=18 unit=bar
